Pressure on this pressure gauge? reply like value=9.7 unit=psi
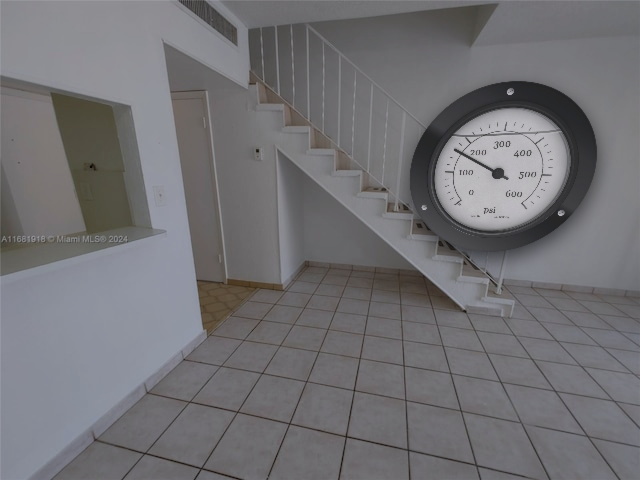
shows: value=160 unit=psi
